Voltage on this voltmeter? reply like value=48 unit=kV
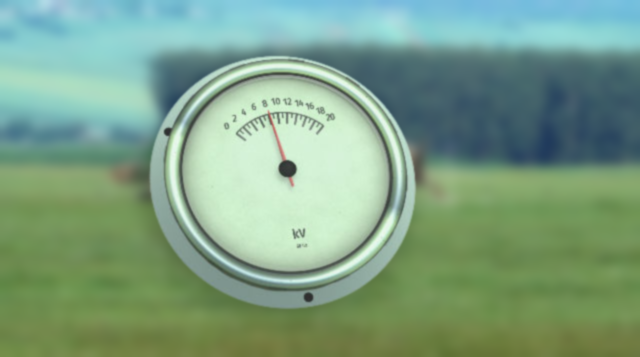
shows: value=8 unit=kV
